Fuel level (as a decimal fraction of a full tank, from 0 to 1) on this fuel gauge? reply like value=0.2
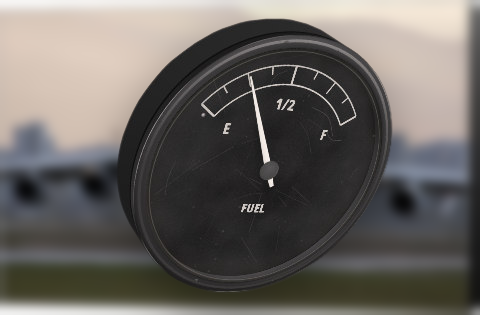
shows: value=0.25
